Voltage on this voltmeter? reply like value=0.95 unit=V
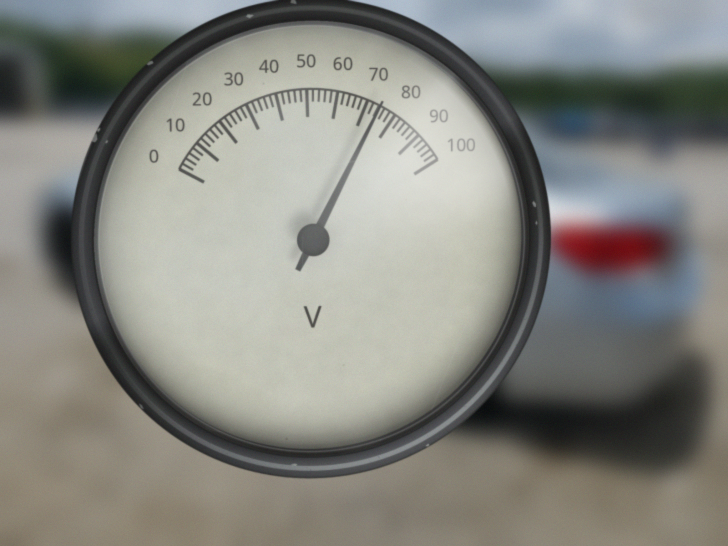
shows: value=74 unit=V
